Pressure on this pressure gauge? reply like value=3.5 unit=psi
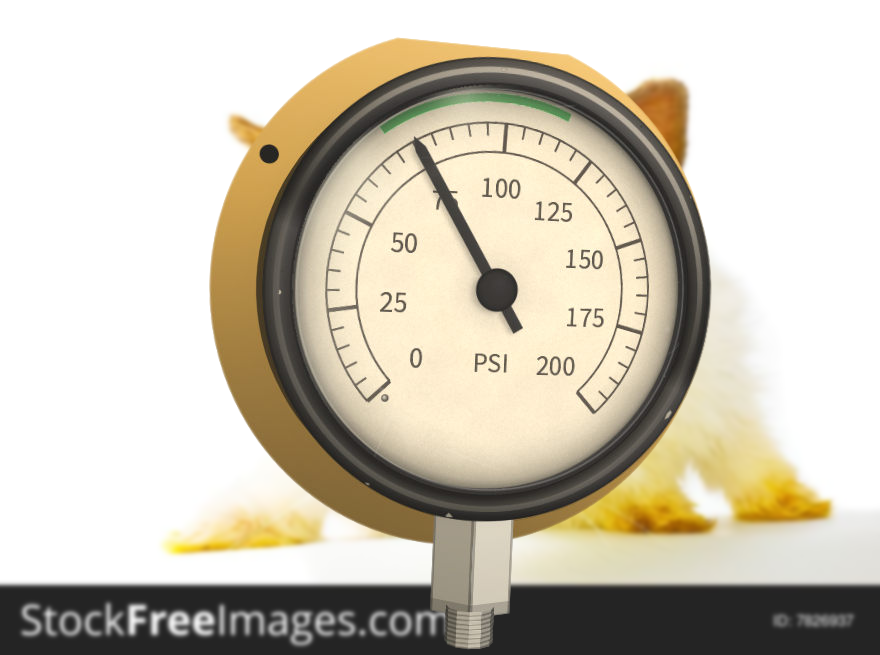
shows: value=75 unit=psi
